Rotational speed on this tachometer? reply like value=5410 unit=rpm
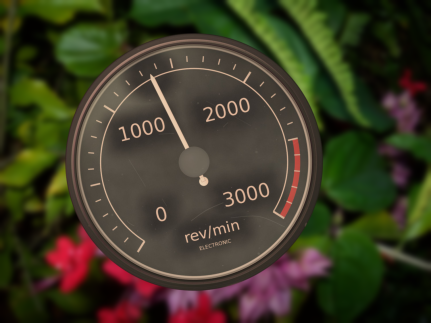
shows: value=1350 unit=rpm
